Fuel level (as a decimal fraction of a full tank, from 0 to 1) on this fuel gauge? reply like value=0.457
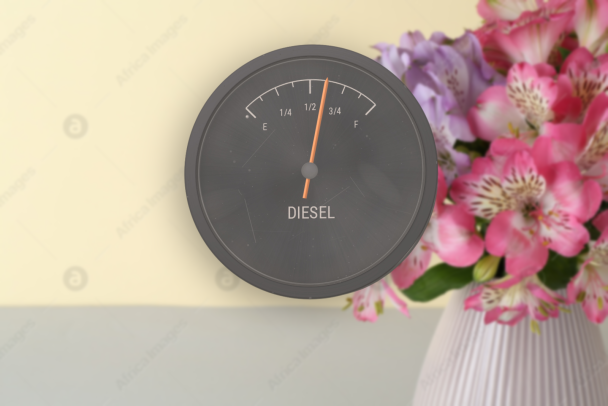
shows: value=0.625
